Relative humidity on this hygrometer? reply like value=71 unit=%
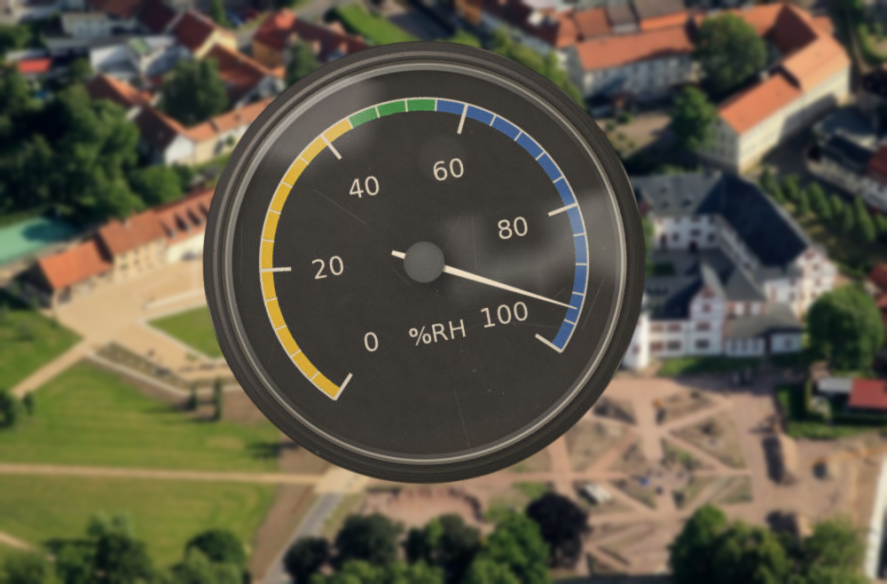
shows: value=94 unit=%
